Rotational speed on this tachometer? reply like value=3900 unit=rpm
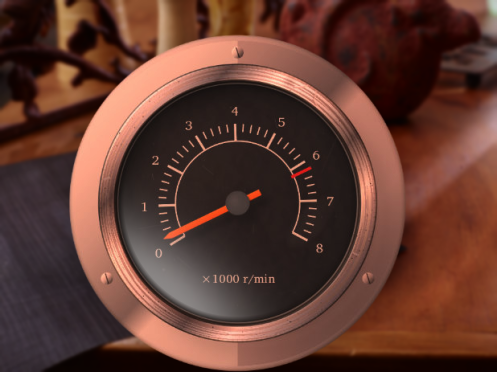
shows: value=200 unit=rpm
